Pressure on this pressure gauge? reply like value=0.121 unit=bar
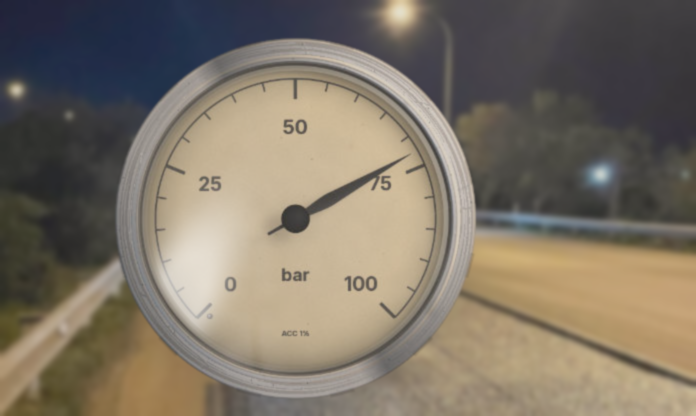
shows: value=72.5 unit=bar
